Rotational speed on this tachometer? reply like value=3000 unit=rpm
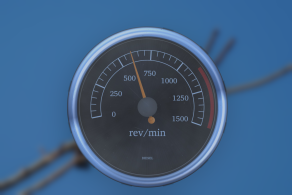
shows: value=600 unit=rpm
